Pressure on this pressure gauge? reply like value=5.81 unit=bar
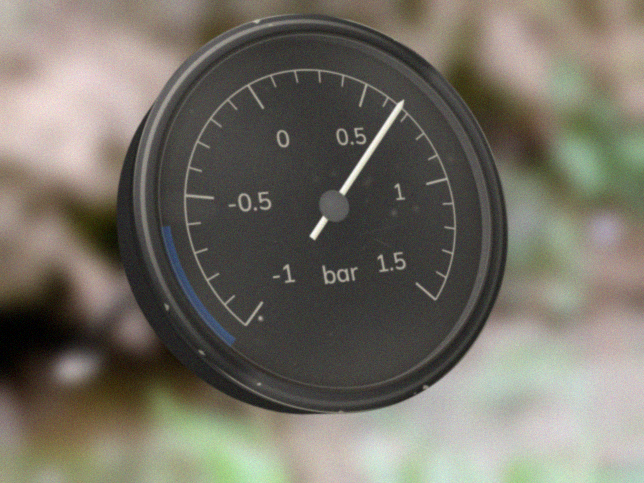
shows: value=0.65 unit=bar
